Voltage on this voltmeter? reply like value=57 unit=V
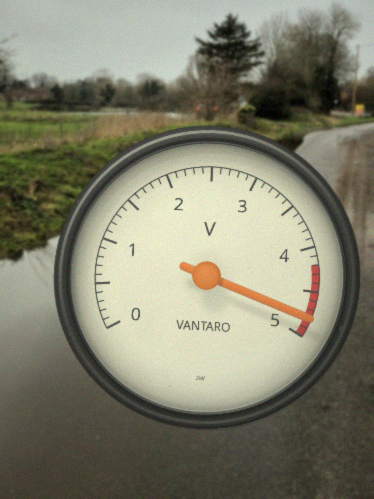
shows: value=4.8 unit=V
